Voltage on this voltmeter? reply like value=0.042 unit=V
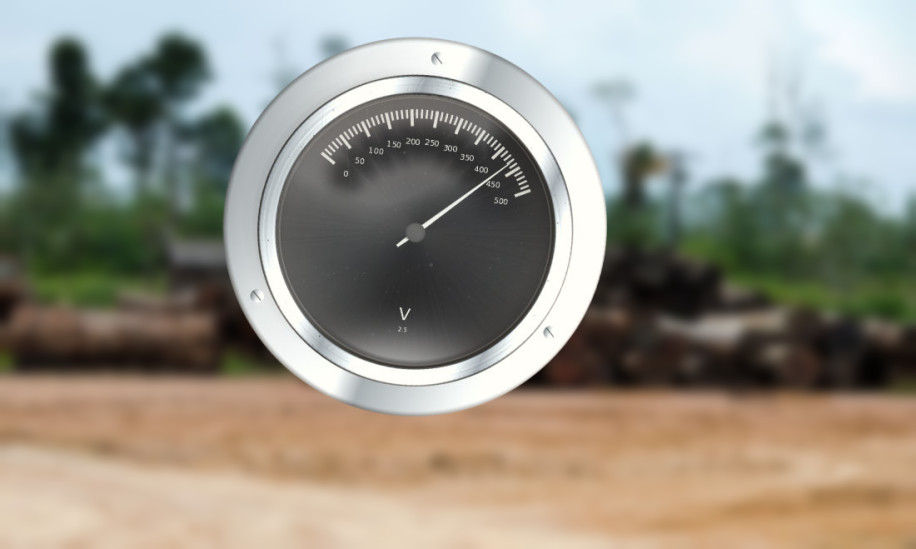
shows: value=430 unit=V
